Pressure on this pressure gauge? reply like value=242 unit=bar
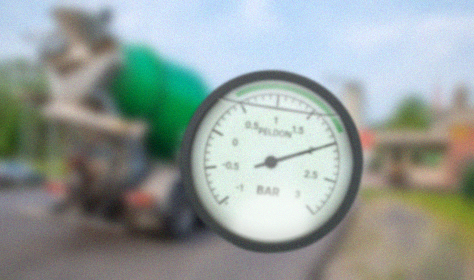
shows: value=2 unit=bar
